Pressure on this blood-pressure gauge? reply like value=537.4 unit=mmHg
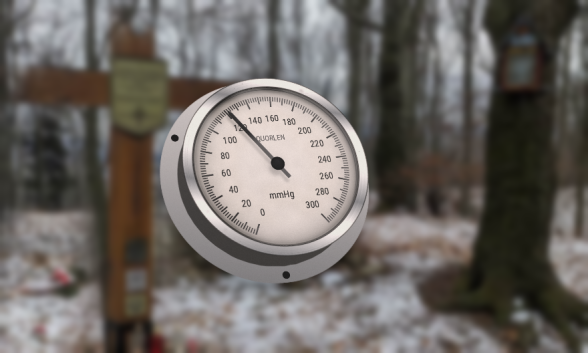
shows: value=120 unit=mmHg
